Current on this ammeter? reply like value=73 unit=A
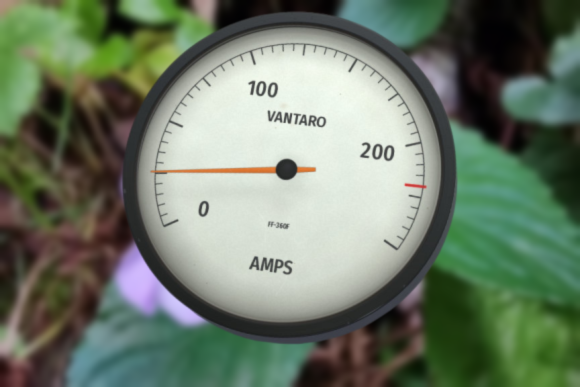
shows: value=25 unit=A
